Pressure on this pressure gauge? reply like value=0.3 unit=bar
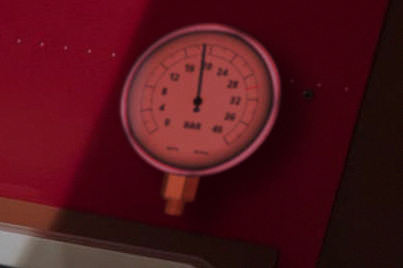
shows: value=19 unit=bar
